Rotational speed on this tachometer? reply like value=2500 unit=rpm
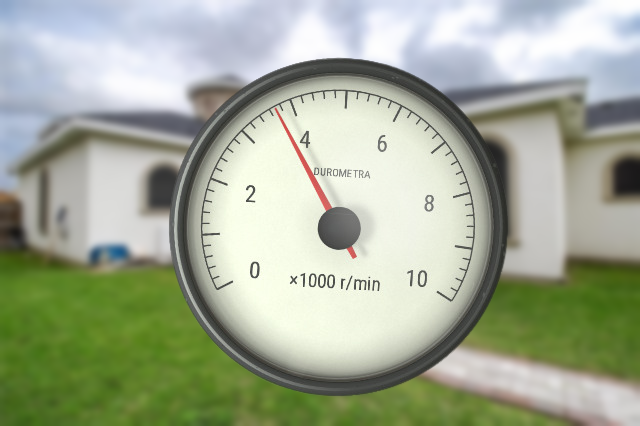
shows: value=3700 unit=rpm
